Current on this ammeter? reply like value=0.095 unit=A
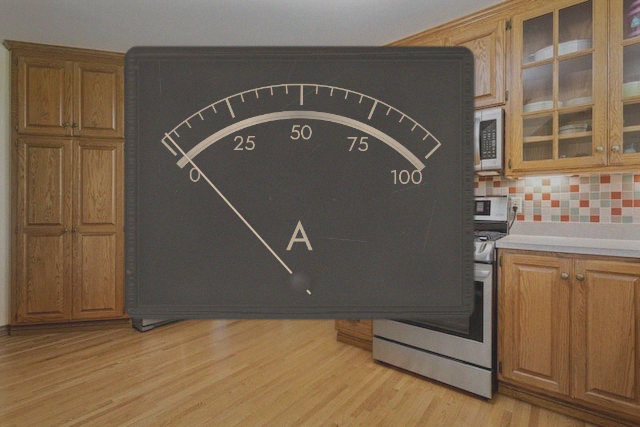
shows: value=2.5 unit=A
